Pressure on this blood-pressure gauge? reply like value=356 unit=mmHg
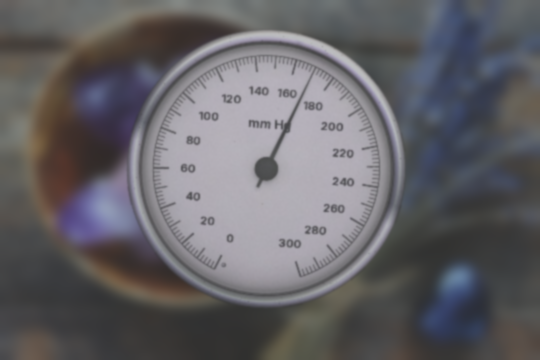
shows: value=170 unit=mmHg
